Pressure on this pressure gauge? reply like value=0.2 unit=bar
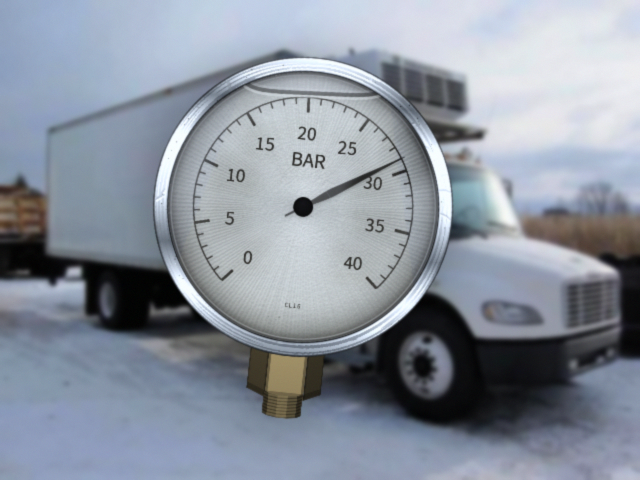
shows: value=29 unit=bar
